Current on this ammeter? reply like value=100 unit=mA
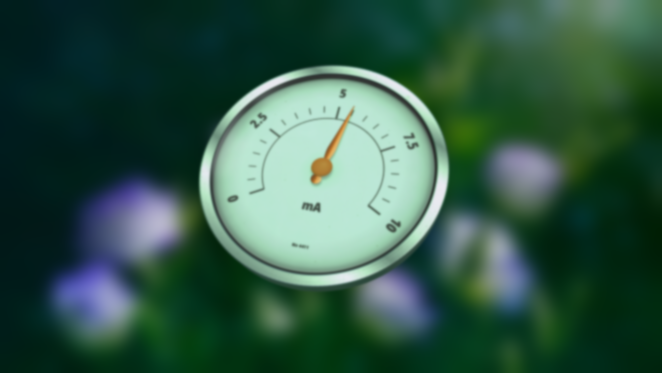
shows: value=5.5 unit=mA
